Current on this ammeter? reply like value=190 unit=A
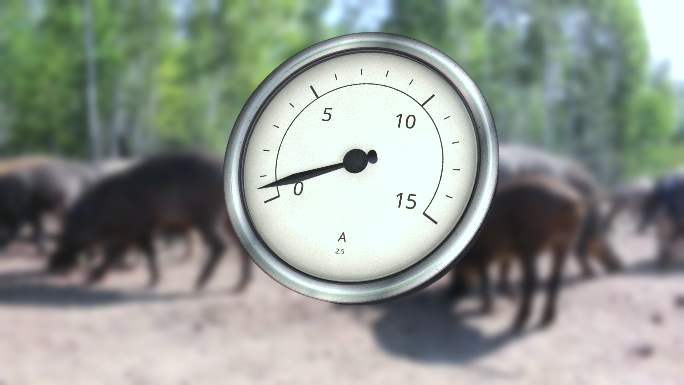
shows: value=0.5 unit=A
